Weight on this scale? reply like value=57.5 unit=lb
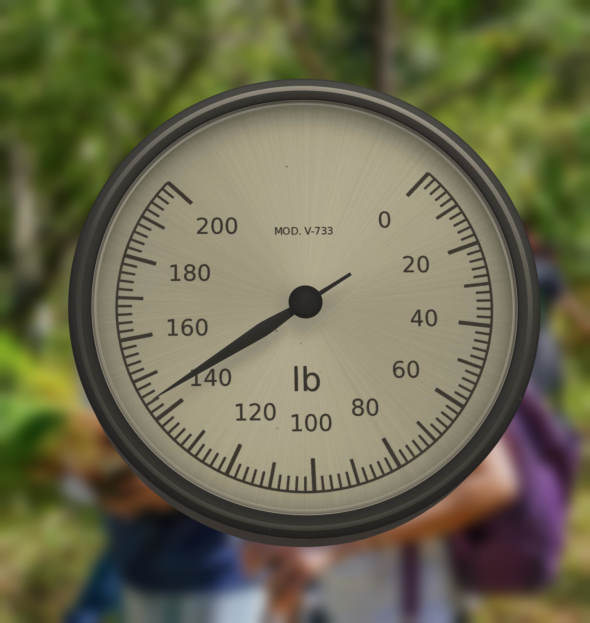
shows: value=144 unit=lb
